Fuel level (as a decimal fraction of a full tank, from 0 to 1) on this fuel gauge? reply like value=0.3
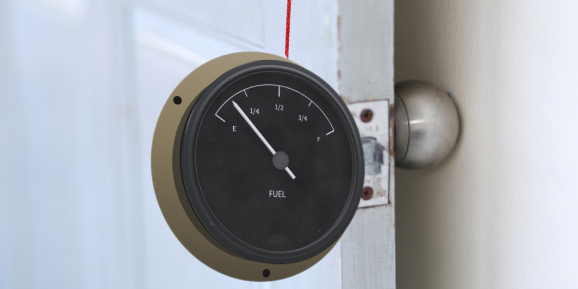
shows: value=0.125
